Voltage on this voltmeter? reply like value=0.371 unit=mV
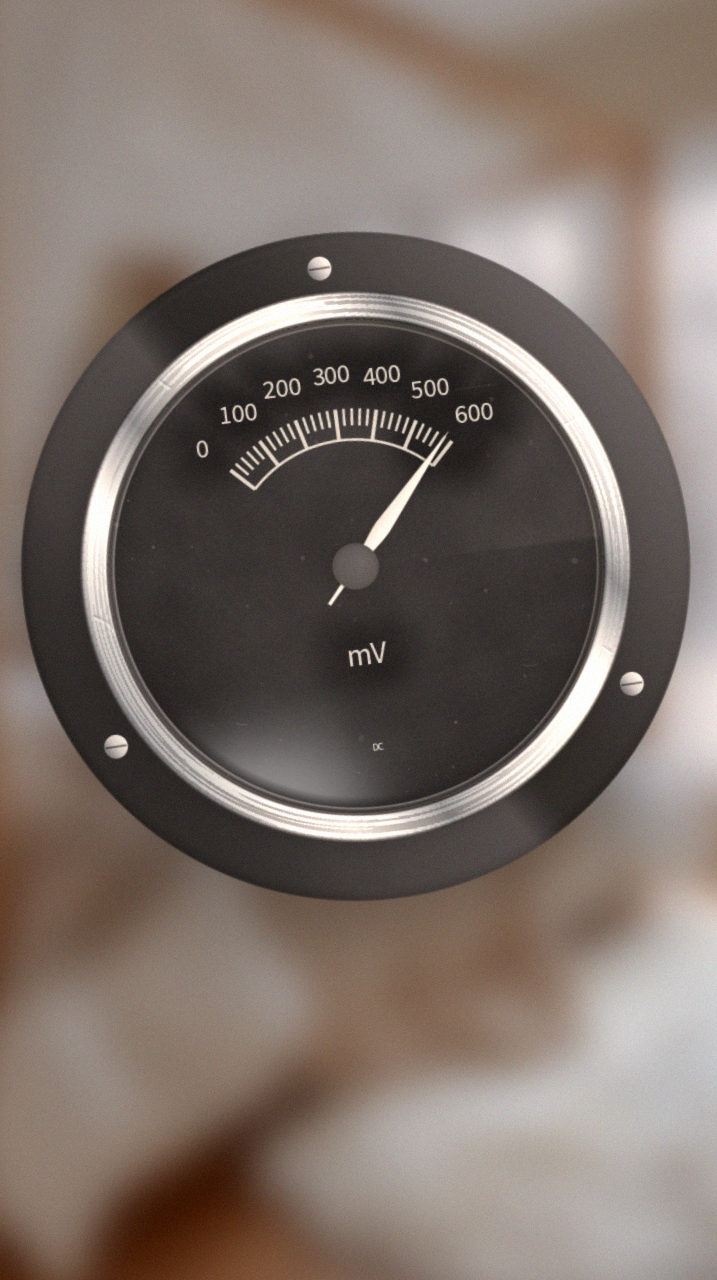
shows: value=580 unit=mV
